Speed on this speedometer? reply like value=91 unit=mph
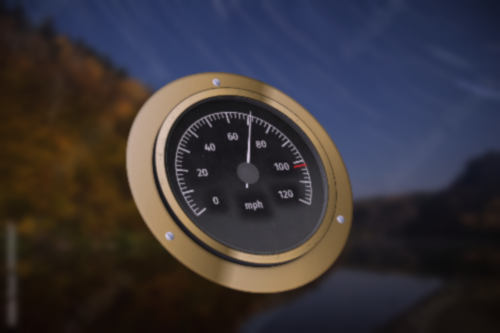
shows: value=70 unit=mph
